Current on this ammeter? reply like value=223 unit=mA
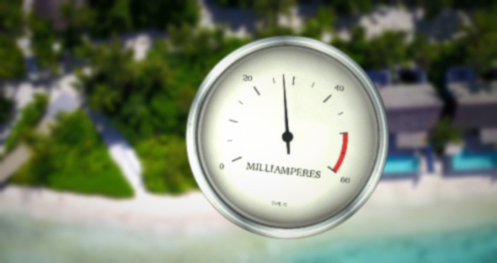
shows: value=27.5 unit=mA
